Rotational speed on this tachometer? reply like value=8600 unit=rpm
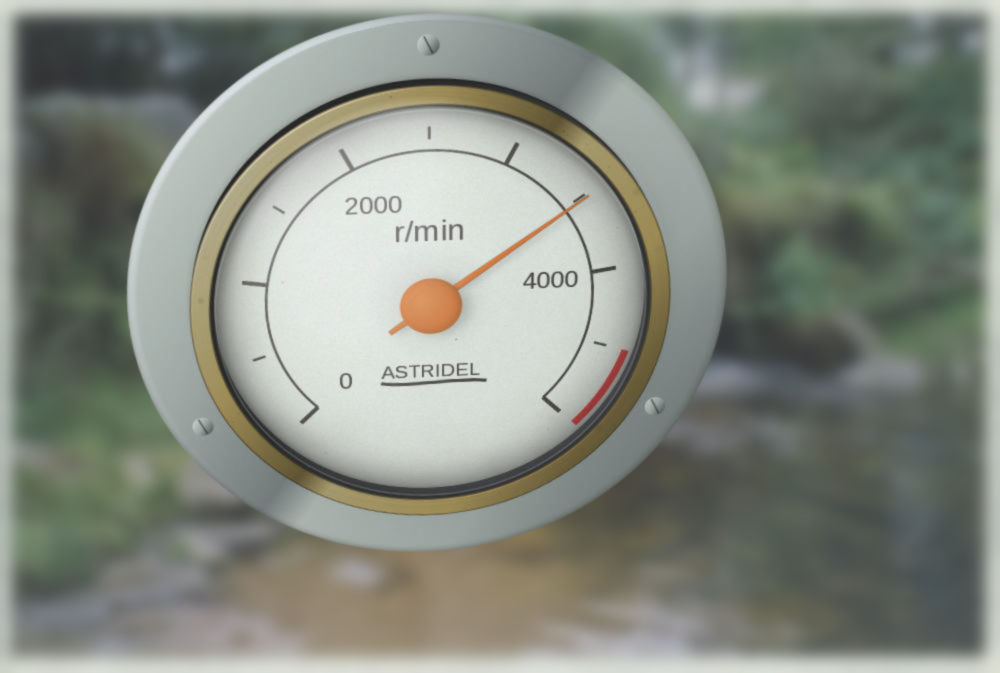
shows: value=3500 unit=rpm
